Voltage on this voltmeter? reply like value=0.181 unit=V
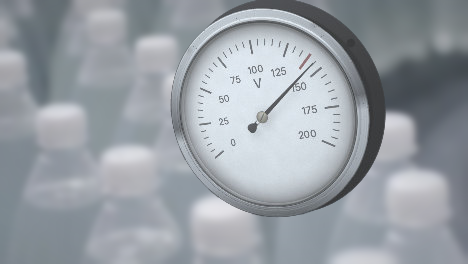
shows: value=145 unit=V
